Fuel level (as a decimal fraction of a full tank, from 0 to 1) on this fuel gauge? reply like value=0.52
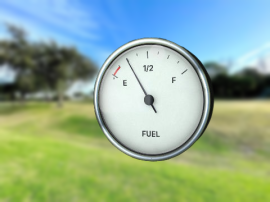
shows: value=0.25
